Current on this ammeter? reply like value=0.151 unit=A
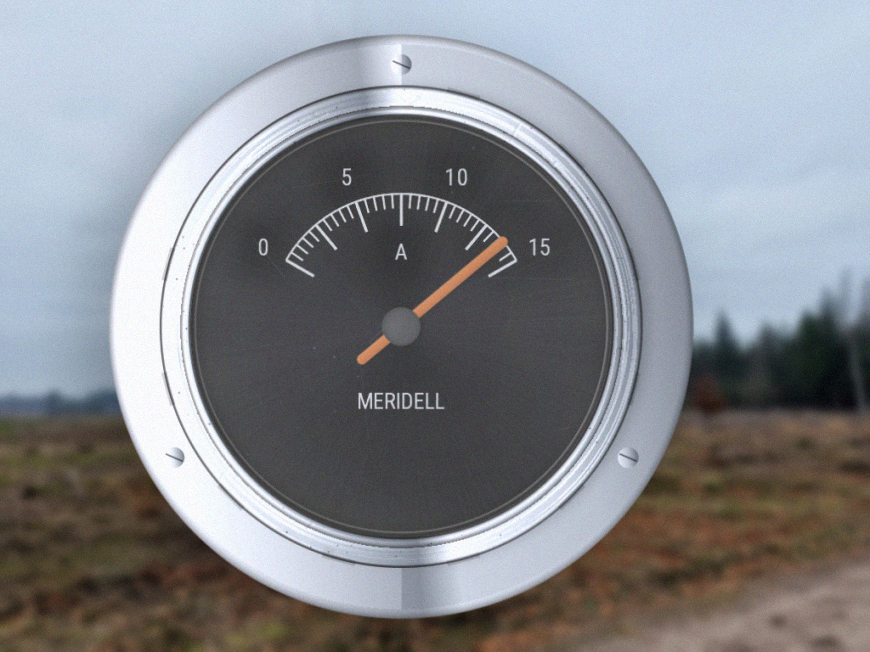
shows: value=13.75 unit=A
